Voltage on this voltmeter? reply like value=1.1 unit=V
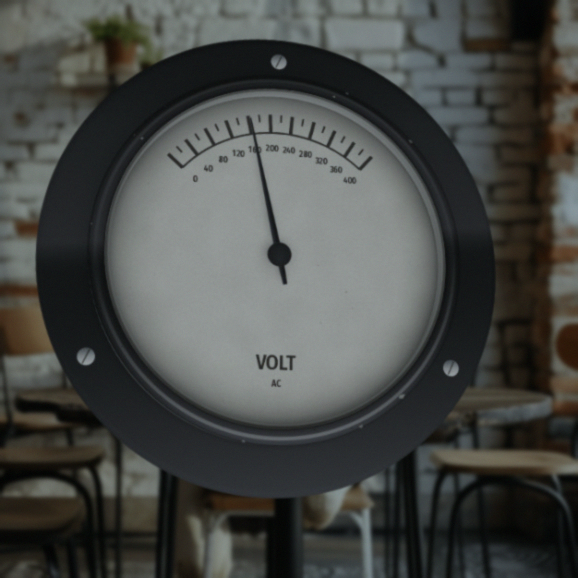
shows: value=160 unit=V
